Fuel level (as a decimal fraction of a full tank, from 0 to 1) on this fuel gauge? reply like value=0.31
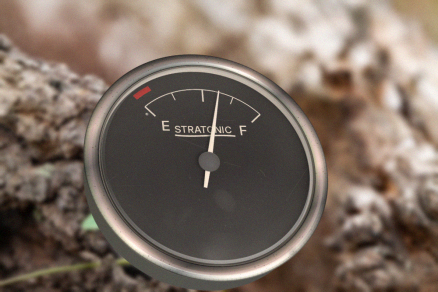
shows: value=0.625
